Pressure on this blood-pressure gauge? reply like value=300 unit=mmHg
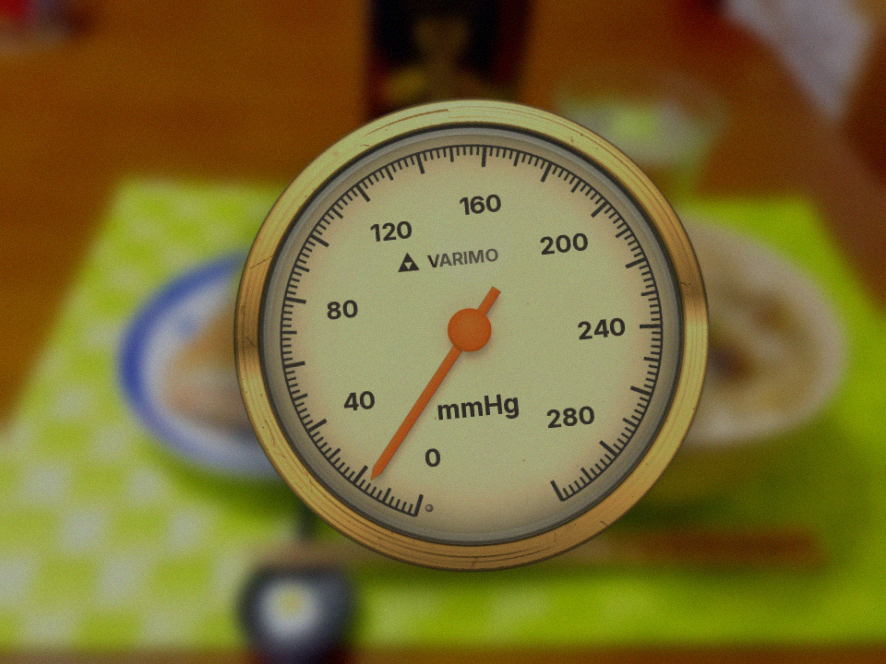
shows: value=16 unit=mmHg
